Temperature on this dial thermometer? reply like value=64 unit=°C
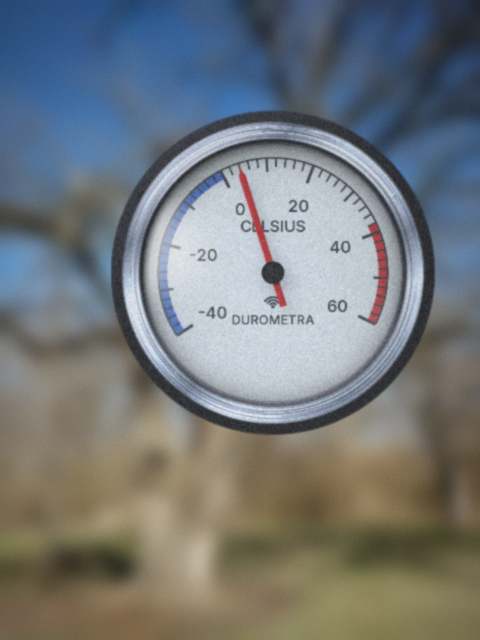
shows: value=4 unit=°C
